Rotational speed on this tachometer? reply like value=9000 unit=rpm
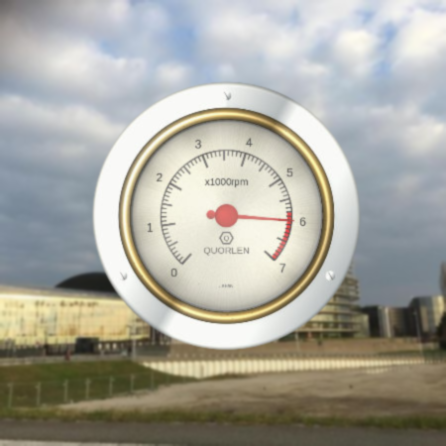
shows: value=6000 unit=rpm
